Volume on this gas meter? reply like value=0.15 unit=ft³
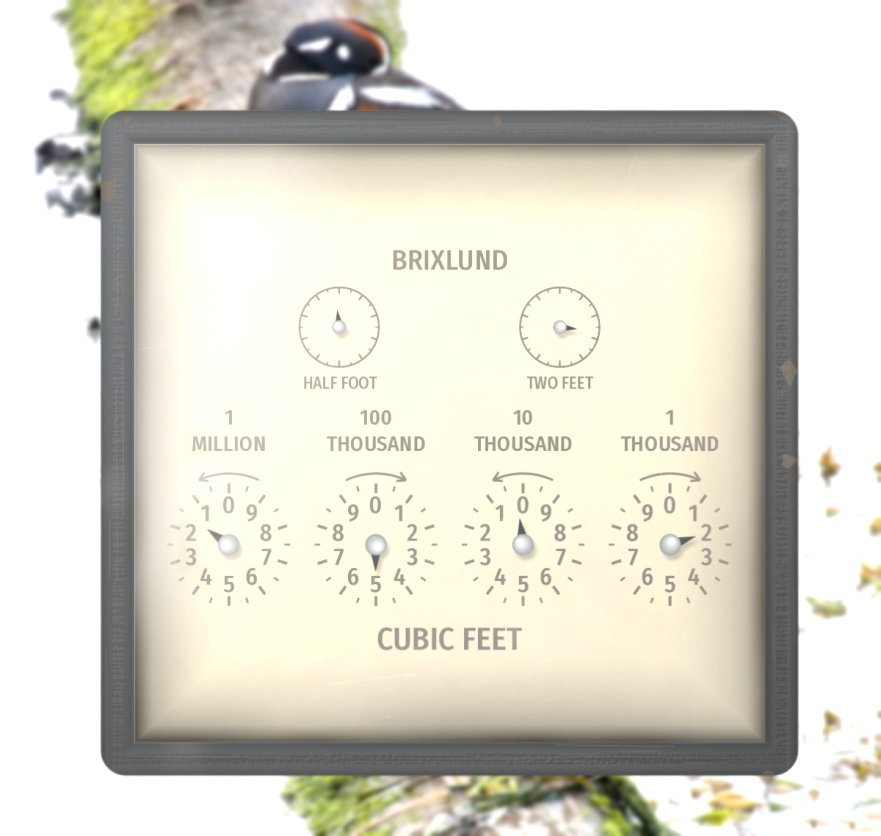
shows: value=150200 unit=ft³
